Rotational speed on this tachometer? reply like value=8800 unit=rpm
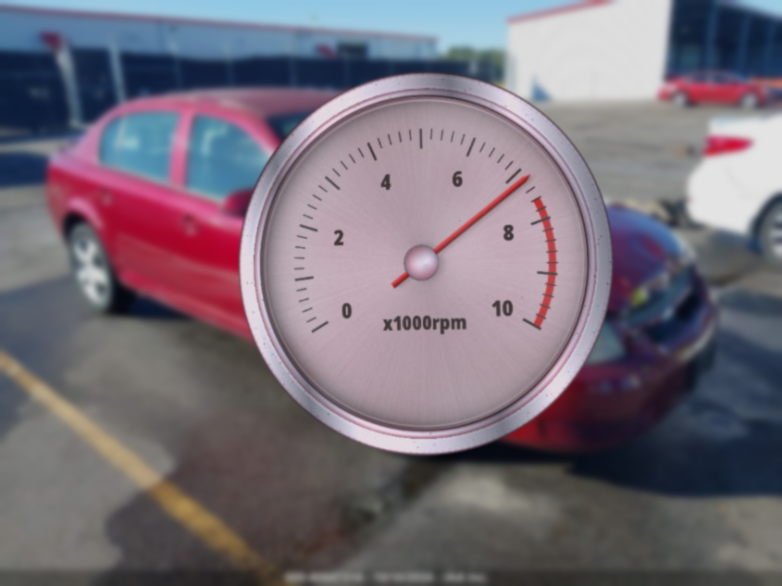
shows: value=7200 unit=rpm
